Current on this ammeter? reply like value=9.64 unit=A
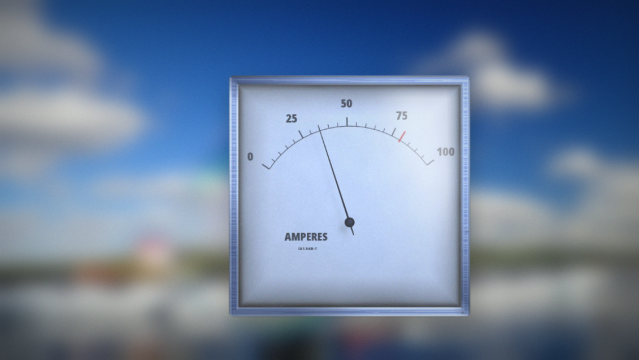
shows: value=35 unit=A
